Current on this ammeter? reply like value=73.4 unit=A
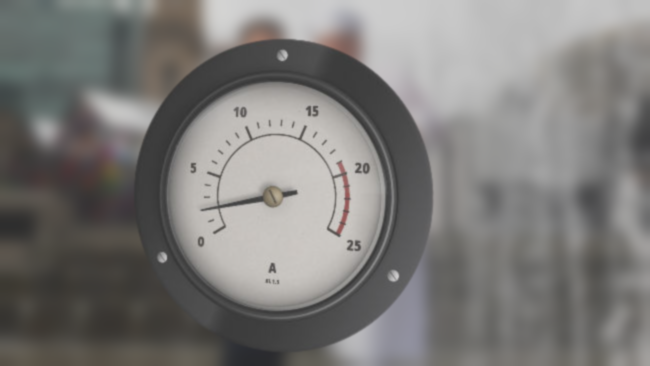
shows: value=2 unit=A
